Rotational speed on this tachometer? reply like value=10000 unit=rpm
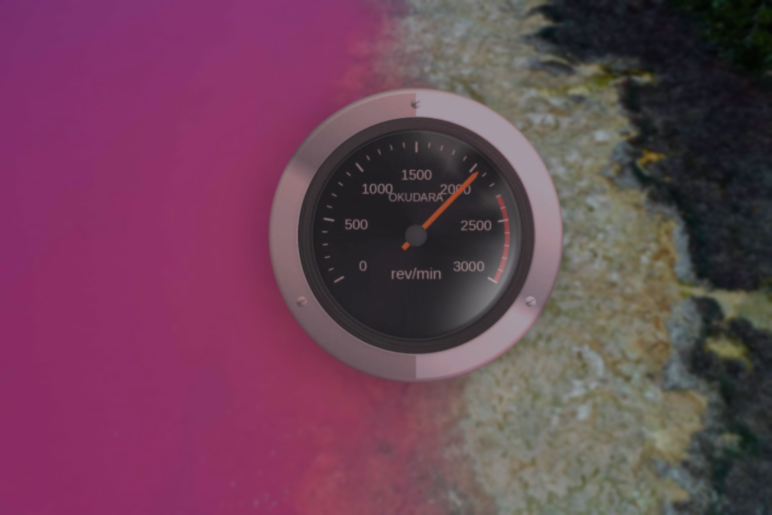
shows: value=2050 unit=rpm
